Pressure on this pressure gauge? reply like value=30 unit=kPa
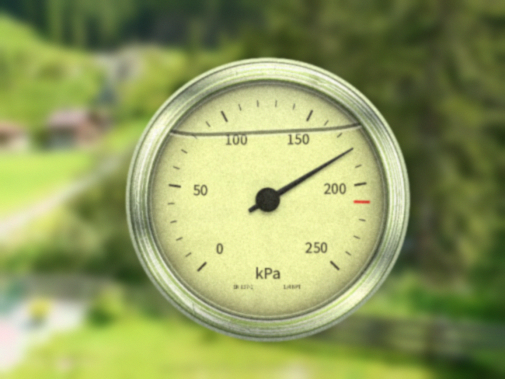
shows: value=180 unit=kPa
